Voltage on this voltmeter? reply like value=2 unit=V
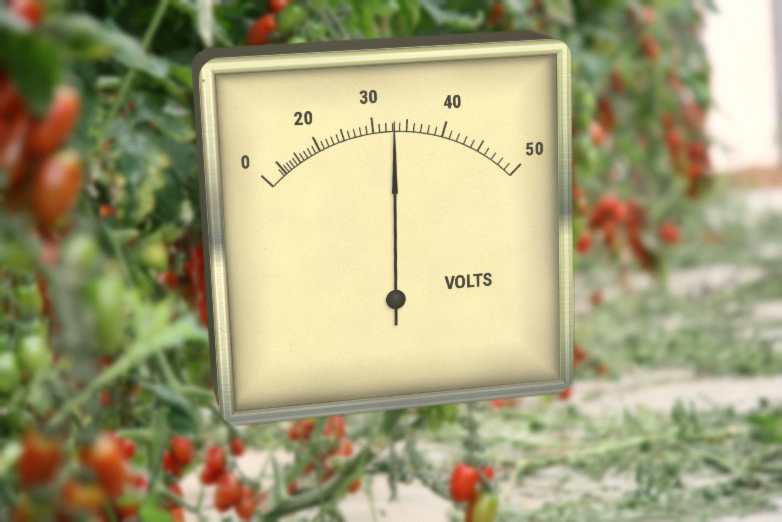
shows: value=33 unit=V
